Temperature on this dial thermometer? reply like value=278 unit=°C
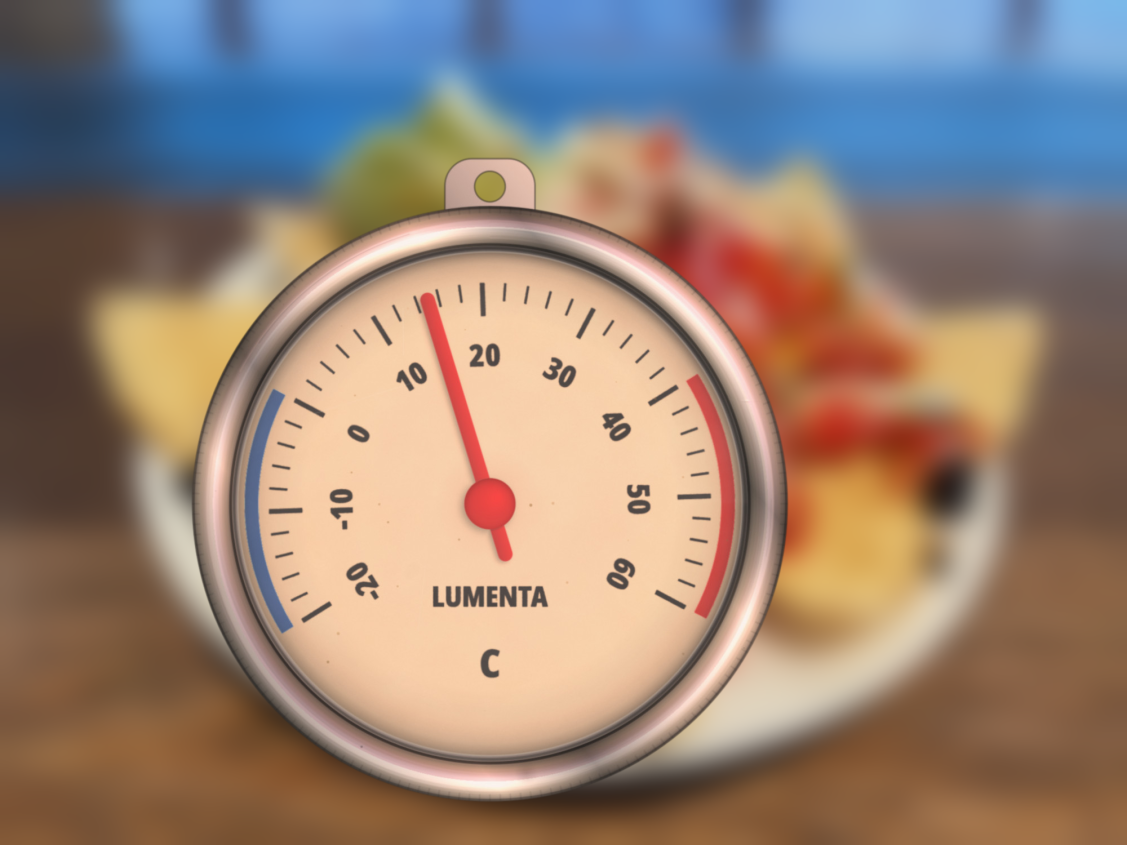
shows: value=15 unit=°C
